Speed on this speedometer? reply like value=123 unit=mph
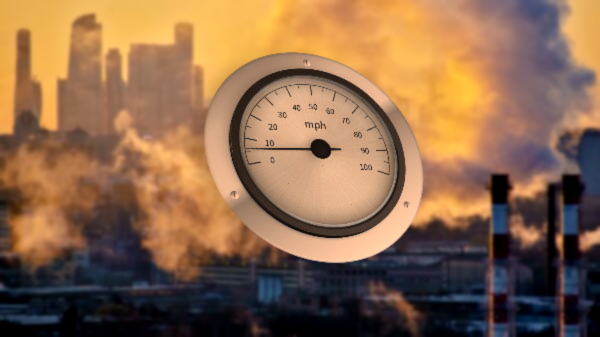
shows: value=5 unit=mph
